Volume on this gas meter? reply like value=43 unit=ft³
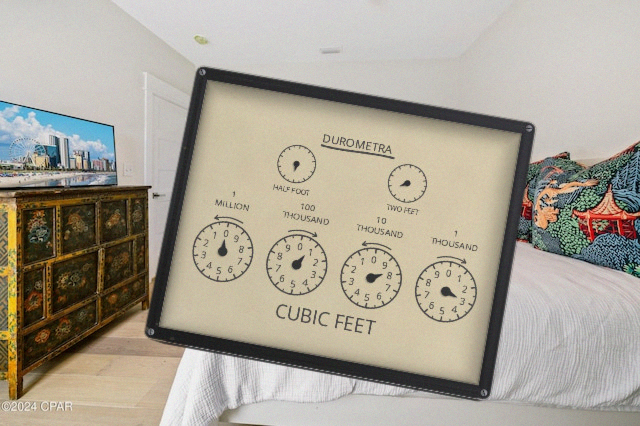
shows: value=8300 unit=ft³
